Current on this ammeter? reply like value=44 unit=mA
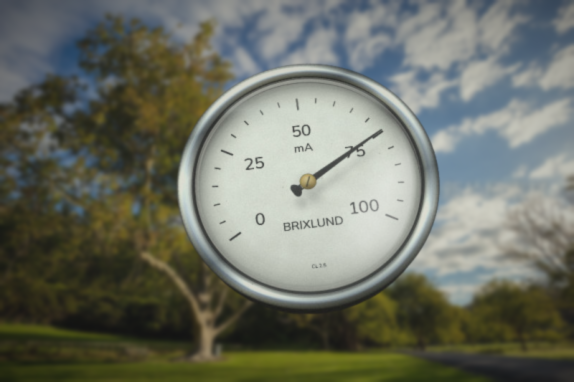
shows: value=75 unit=mA
